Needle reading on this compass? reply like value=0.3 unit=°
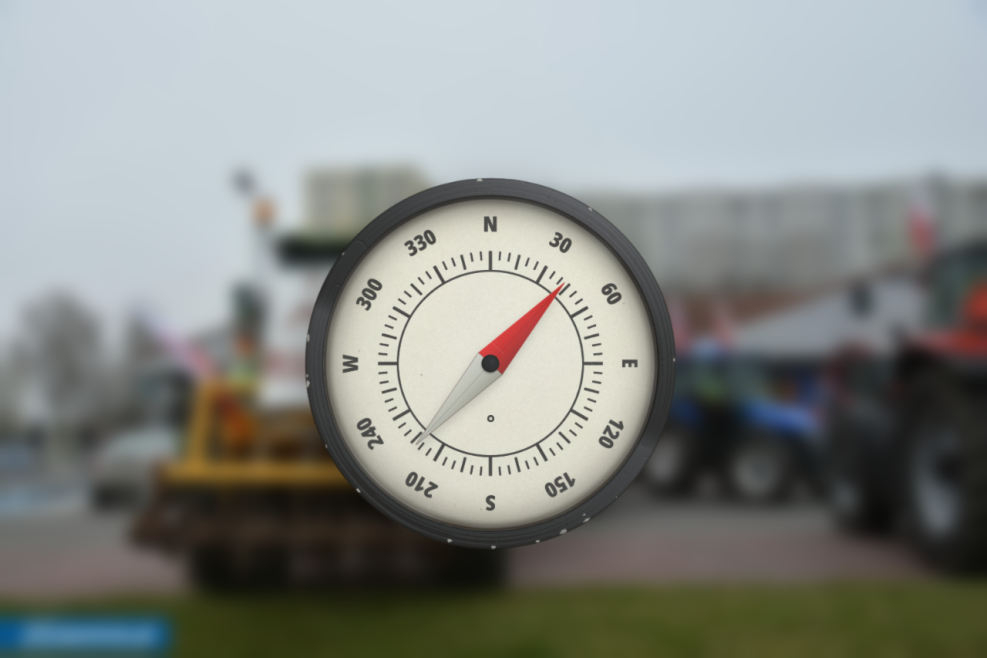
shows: value=42.5 unit=°
